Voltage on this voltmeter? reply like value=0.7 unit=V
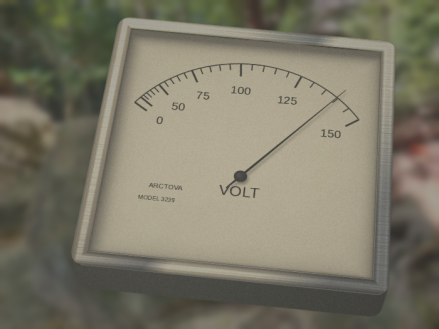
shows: value=140 unit=V
